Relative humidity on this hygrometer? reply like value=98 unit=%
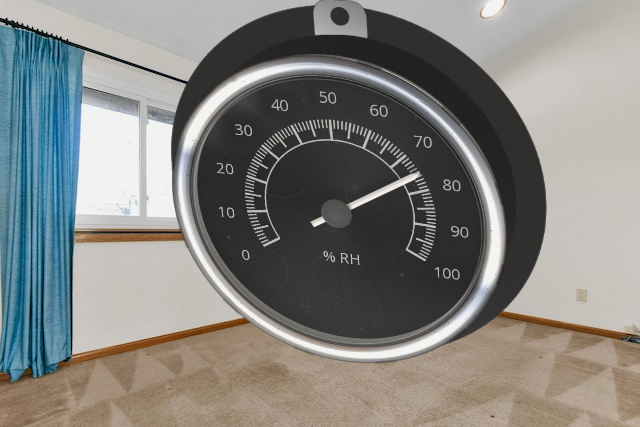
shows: value=75 unit=%
